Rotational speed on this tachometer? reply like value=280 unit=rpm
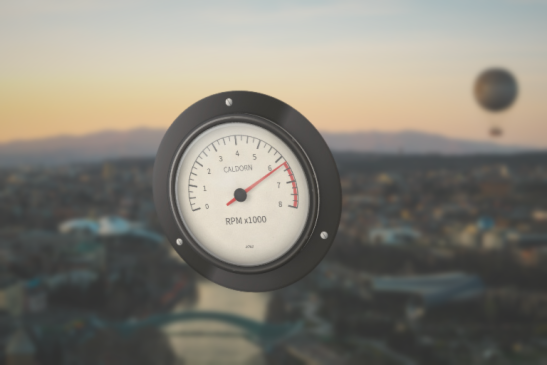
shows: value=6250 unit=rpm
